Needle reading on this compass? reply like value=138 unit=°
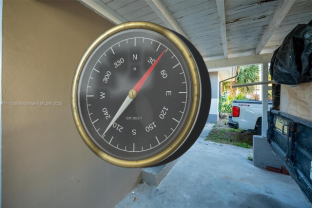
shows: value=40 unit=°
